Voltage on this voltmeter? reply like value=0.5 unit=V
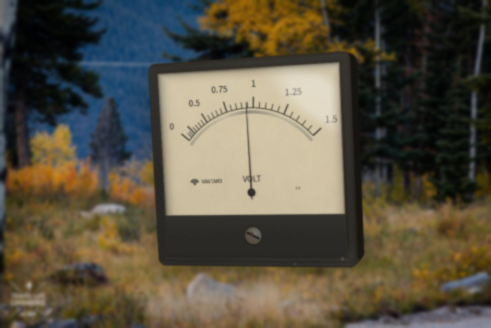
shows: value=0.95 unit=V
